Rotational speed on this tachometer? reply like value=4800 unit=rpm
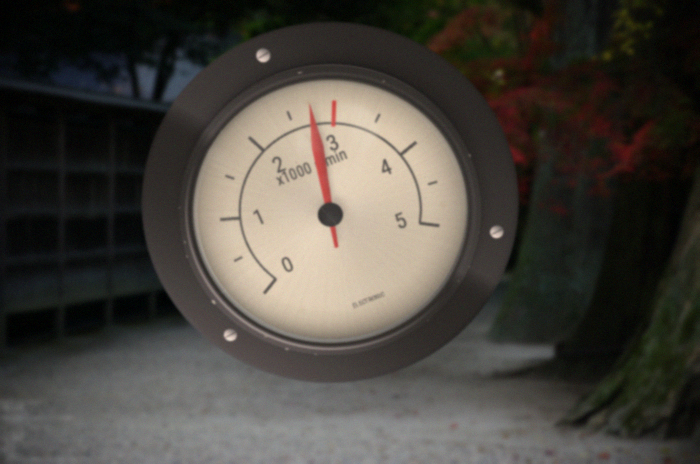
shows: value=2750 unit=rpm
